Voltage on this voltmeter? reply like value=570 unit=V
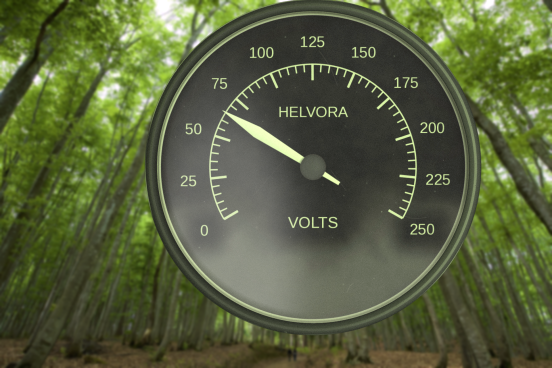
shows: value=65 unit=V
